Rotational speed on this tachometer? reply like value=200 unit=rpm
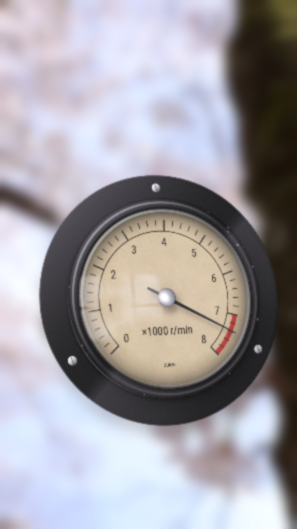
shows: value=7400 unit=rpm
